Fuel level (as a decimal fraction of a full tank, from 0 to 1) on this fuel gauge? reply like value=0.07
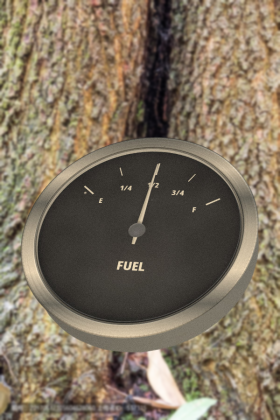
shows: value=0.5
